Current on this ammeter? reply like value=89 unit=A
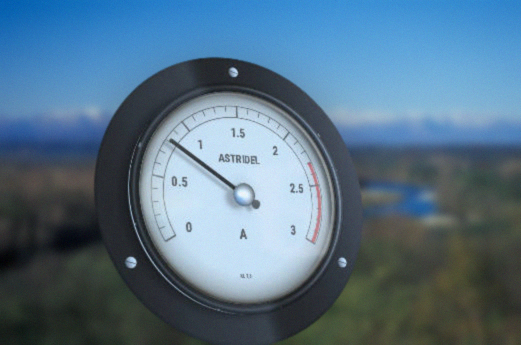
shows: value=0.8 unit=A
